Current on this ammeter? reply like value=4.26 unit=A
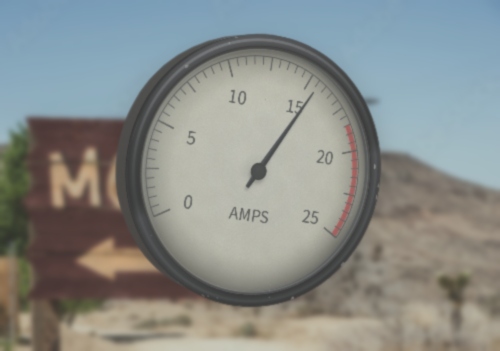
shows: value=15.5 unit=A
